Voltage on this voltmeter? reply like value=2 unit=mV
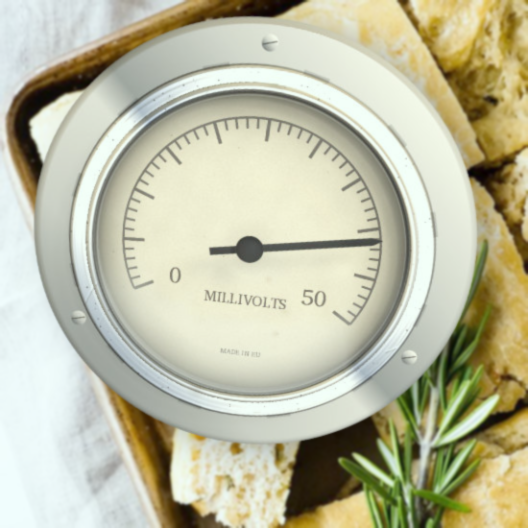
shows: value=41 unit=mV
